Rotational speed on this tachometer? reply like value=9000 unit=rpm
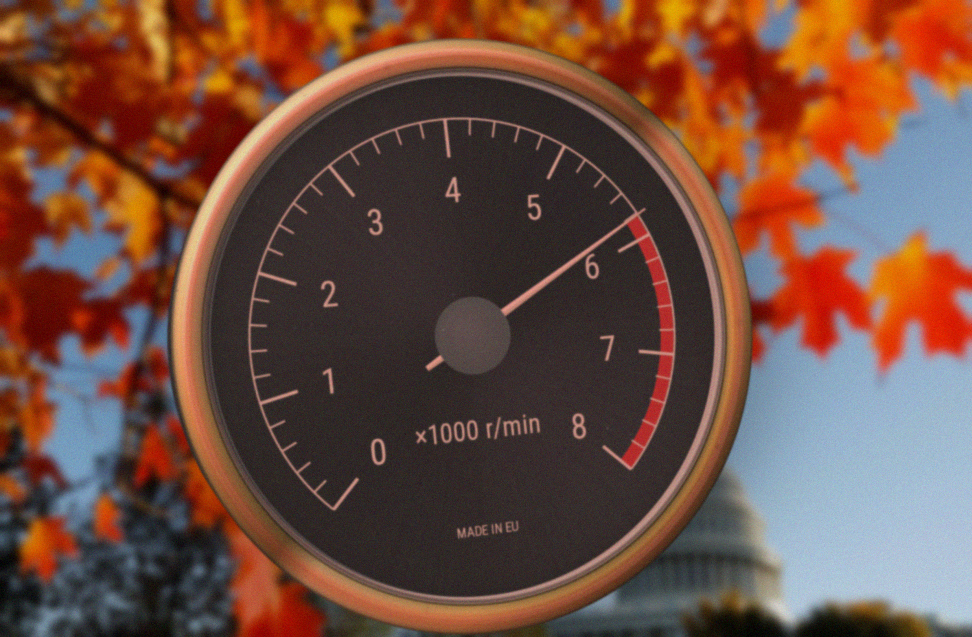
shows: value=5800 unit=rpm
